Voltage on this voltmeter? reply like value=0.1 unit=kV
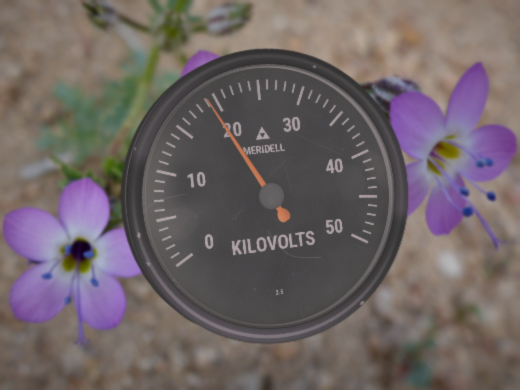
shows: value=19 unit=kV
